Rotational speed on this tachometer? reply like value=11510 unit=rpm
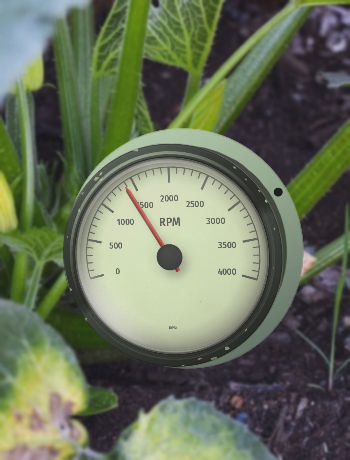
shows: value=1400 unit=rpm
